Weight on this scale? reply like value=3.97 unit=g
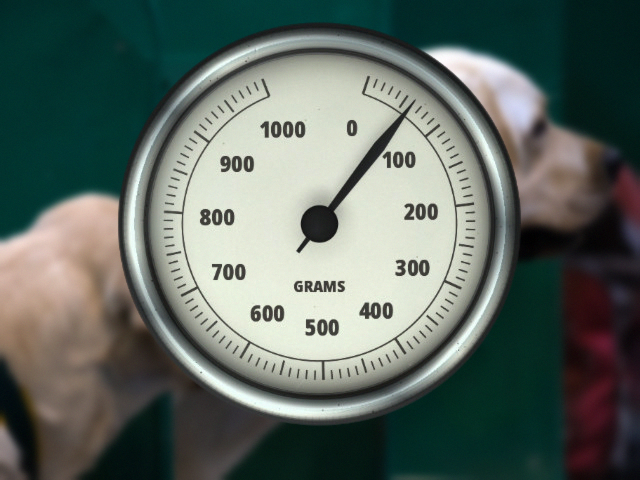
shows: value=60 unit=g
